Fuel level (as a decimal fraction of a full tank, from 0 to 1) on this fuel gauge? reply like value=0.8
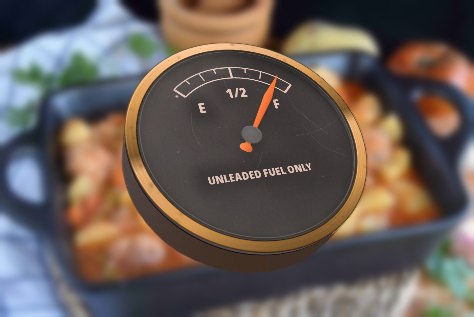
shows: value=0.875
